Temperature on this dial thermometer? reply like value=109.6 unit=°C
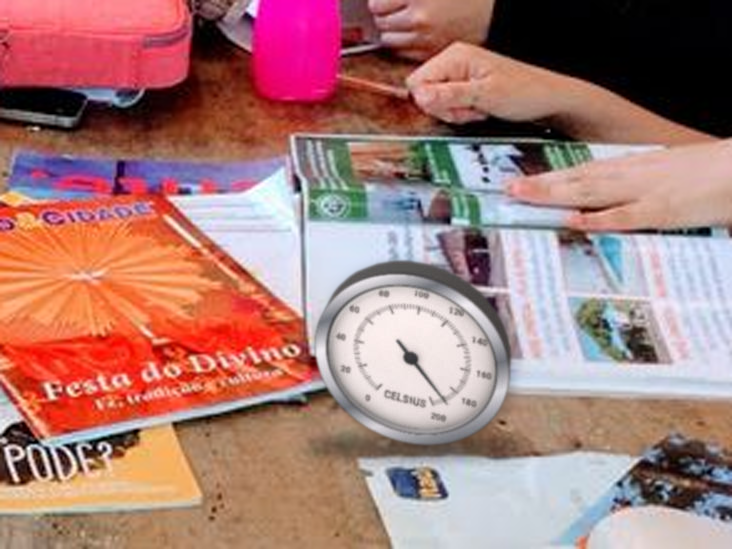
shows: value=190 unit=°C
